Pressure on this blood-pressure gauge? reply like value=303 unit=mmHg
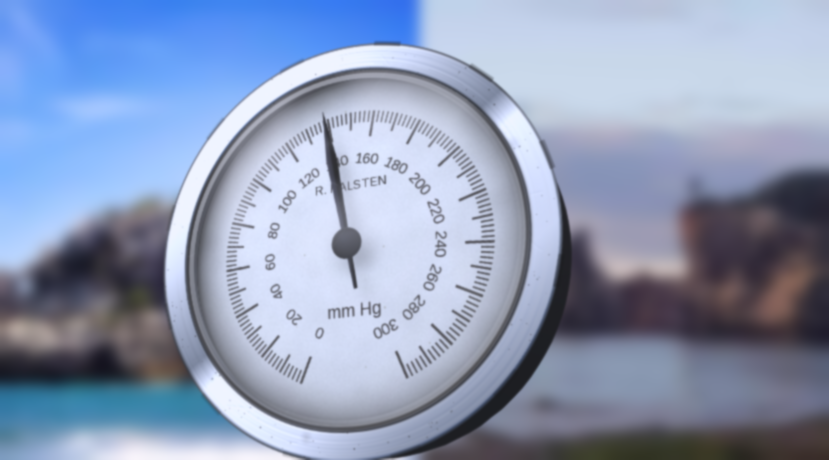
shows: value=140 unit=mmHg
